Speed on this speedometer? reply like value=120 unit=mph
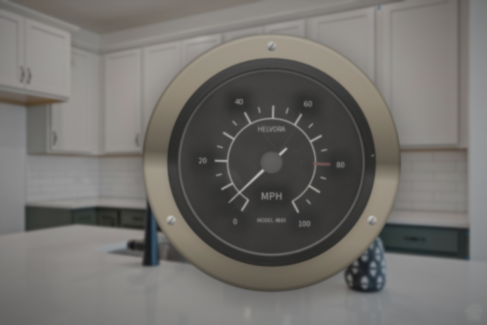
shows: value=5 unit=mph
